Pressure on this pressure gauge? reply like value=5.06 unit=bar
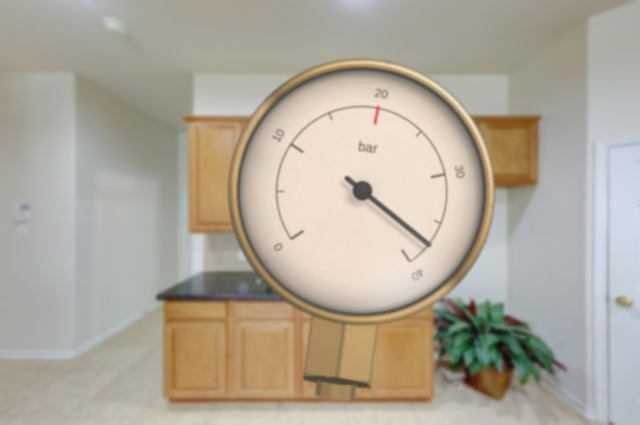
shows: value=37.5 unit=bar
